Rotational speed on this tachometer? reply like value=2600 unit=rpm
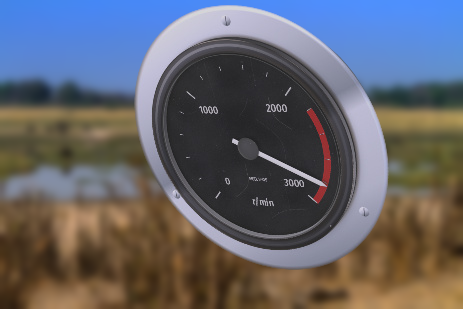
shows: value=2800 unit=rpm
